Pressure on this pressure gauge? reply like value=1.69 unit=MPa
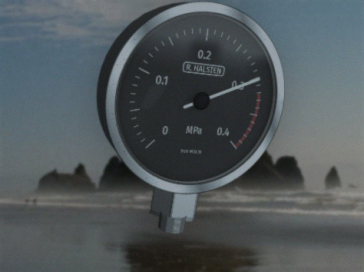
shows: value=0.3 unit=MPa
